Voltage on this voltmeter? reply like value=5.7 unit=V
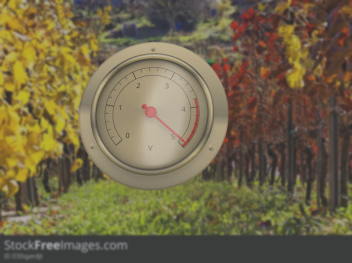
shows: value=4.9 unit=V
